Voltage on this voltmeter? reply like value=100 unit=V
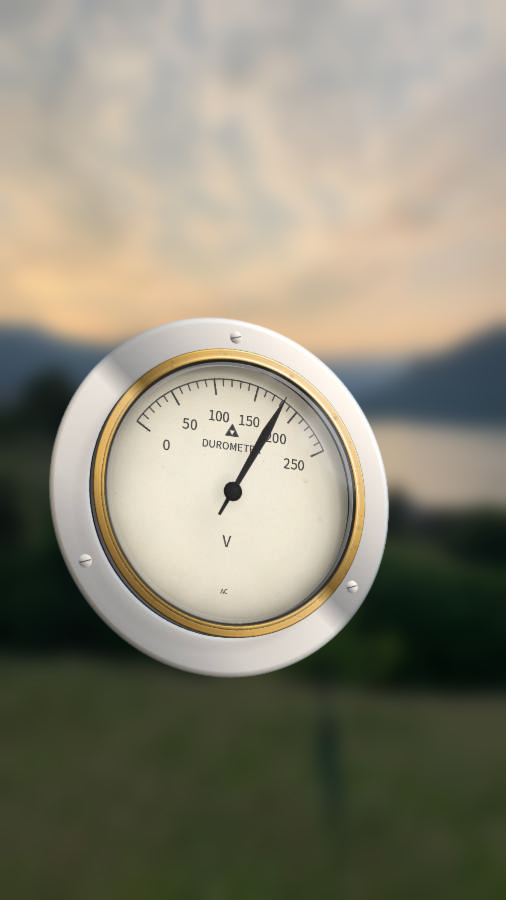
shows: value=180 unit=V
